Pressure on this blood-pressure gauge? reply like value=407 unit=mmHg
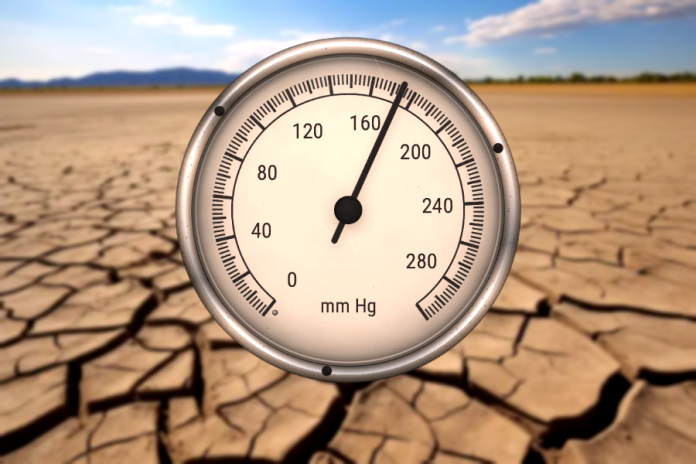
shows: value=174 unit=mmHg
